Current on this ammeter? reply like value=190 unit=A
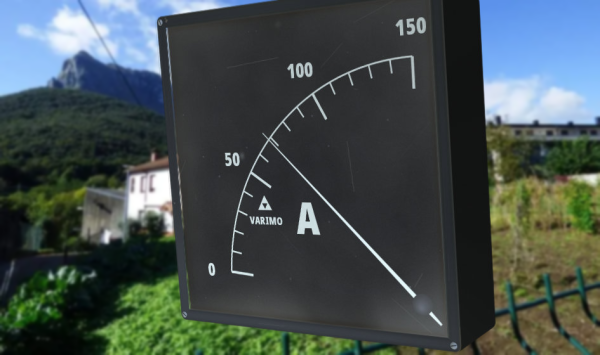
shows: value=70 unit=A
